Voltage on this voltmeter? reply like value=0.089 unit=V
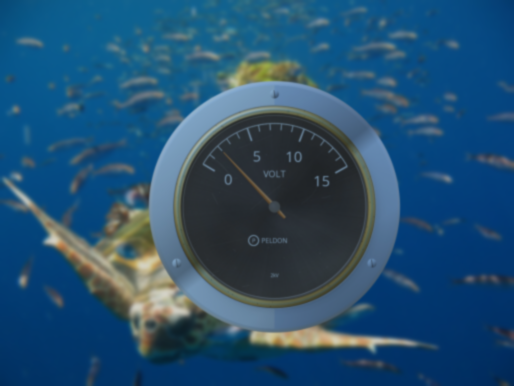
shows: value=2 unit=V
